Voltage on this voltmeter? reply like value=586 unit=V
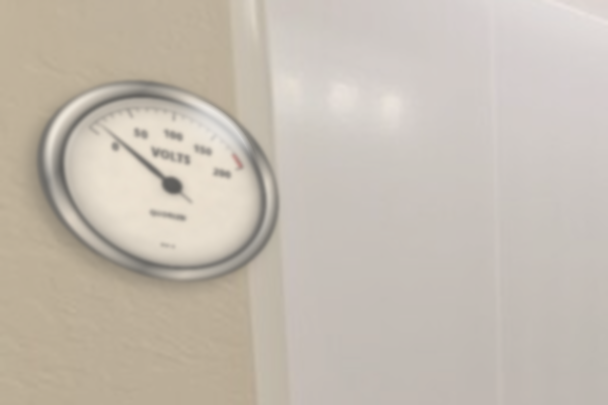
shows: value=10 unit=V
